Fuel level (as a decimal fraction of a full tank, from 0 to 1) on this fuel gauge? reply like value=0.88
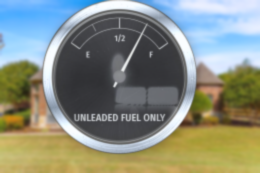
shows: value=0.75
